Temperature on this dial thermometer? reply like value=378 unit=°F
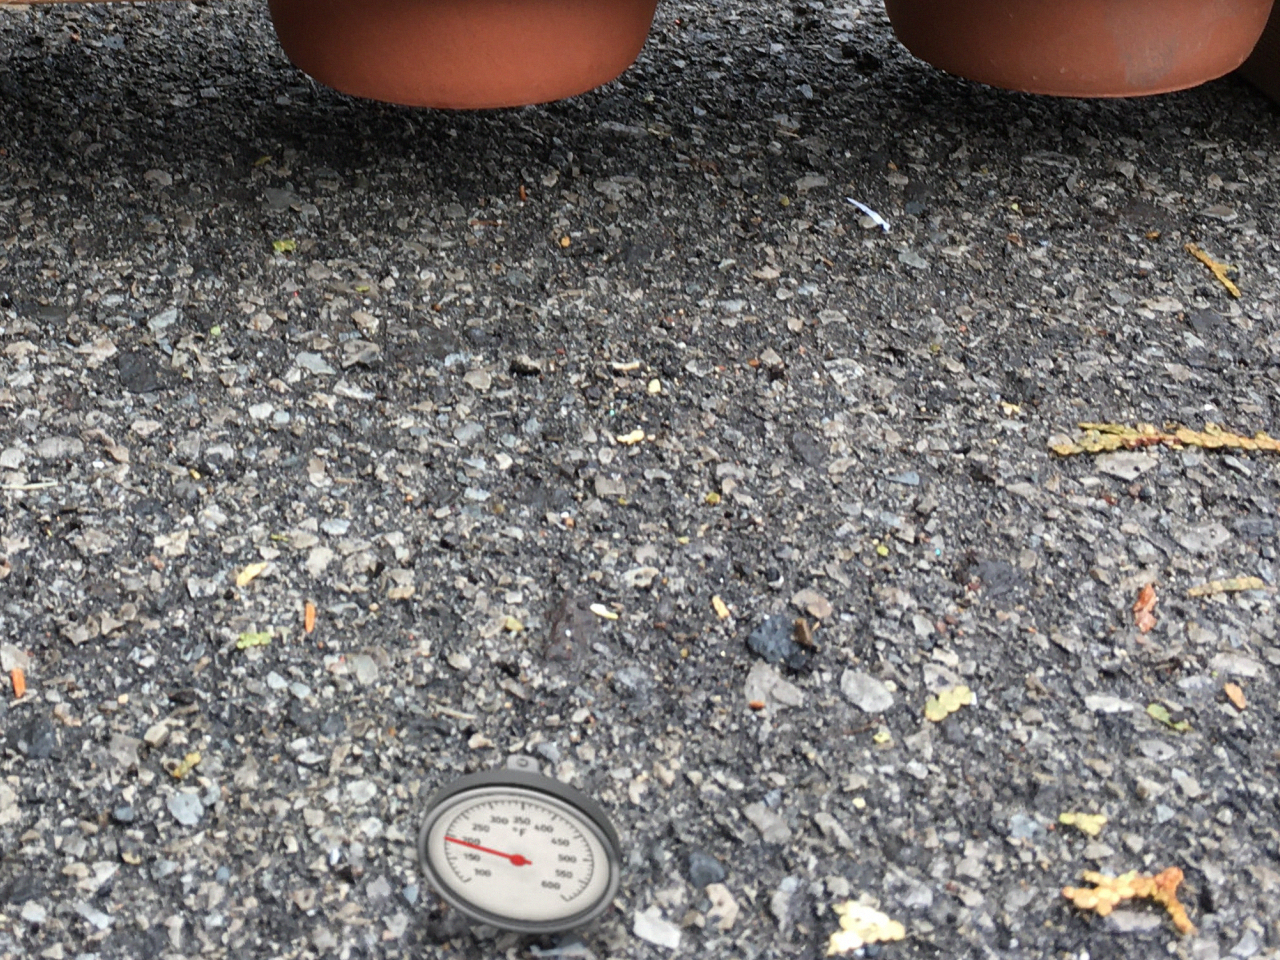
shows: value=200 unit=°F
